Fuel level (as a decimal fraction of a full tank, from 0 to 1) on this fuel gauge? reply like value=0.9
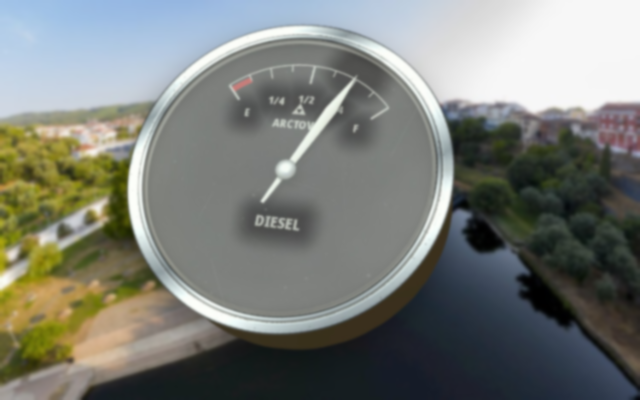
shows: value=0.75
